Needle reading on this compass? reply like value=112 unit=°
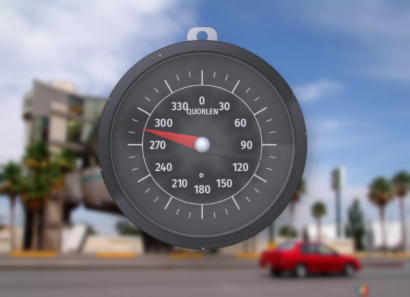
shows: value=285 unit=°
